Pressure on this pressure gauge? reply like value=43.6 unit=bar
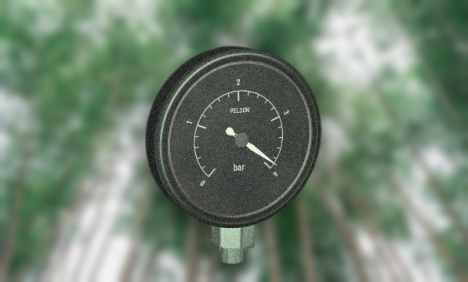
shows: value=3.9 unit=bar
